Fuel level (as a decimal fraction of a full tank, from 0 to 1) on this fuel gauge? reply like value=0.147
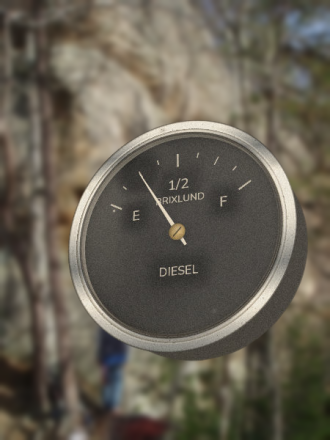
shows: value=0.25
